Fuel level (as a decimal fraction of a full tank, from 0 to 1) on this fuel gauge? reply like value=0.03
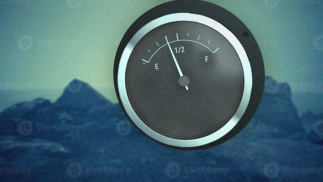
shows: value=0.375
